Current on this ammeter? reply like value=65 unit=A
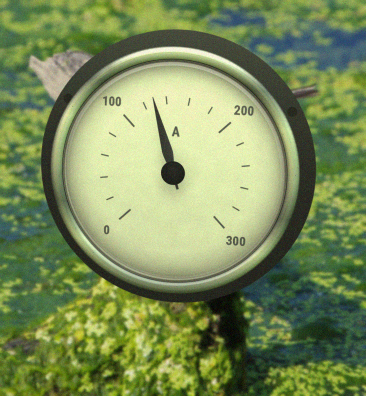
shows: value=130 unit=A
